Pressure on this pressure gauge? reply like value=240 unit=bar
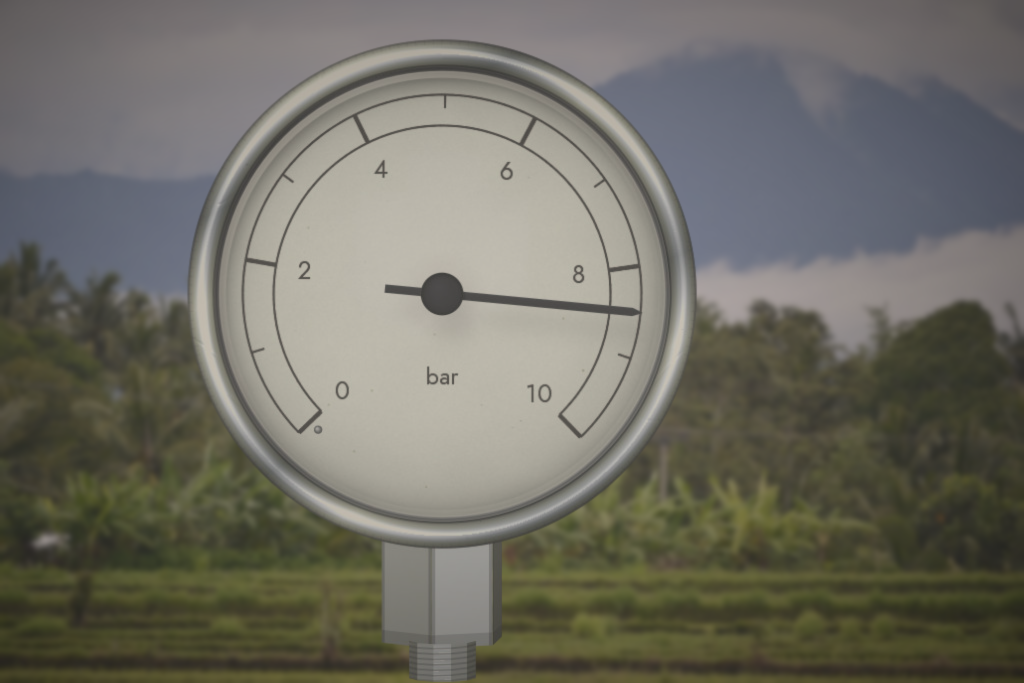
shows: value=8.5 unit=bar
